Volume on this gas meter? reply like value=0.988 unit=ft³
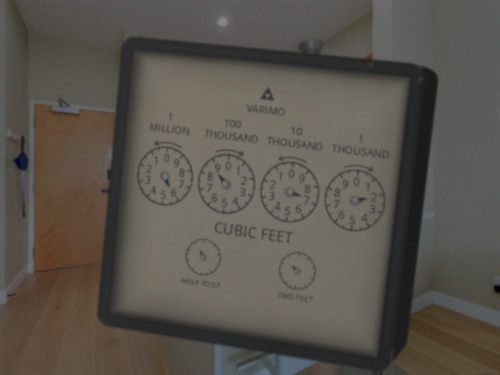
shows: value=587200 unit=ft³
